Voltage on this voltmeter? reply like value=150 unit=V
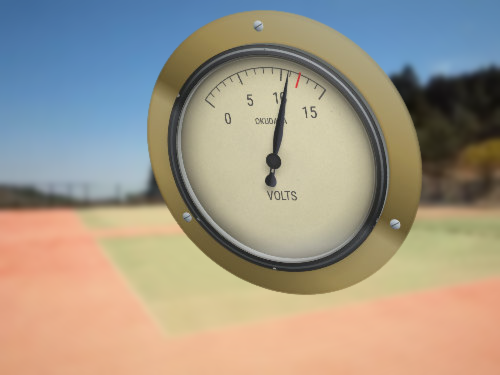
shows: value=11 unit=V
